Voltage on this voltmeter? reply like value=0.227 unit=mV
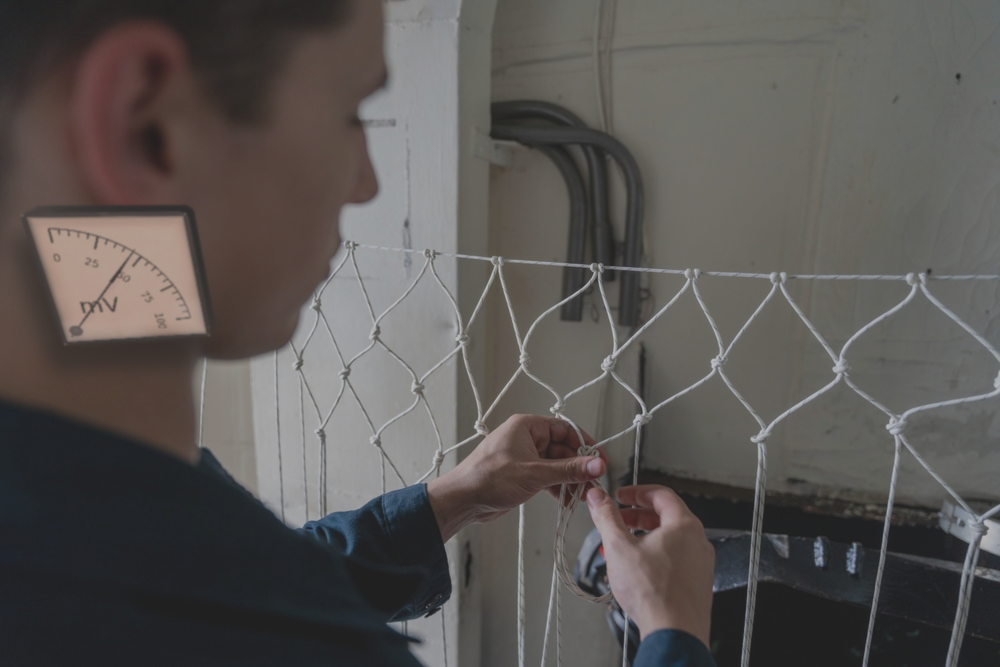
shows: value=45 unit=mV
